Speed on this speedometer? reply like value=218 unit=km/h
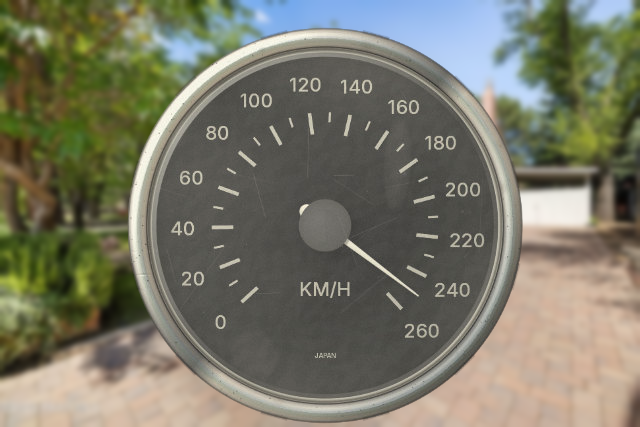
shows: value=250 unit=km/h
